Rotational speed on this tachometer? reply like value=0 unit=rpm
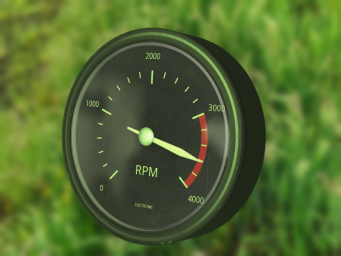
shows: value=3600 unit=rpm
